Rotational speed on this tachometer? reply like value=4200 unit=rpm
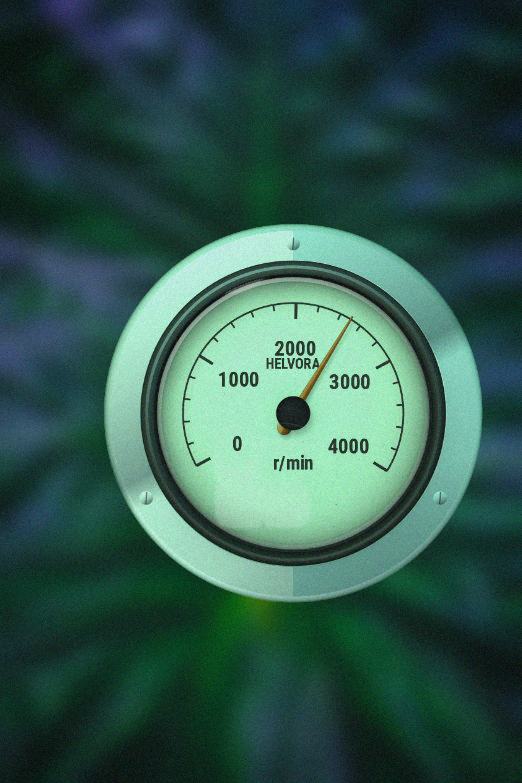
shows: value=2500 unit=rpm
